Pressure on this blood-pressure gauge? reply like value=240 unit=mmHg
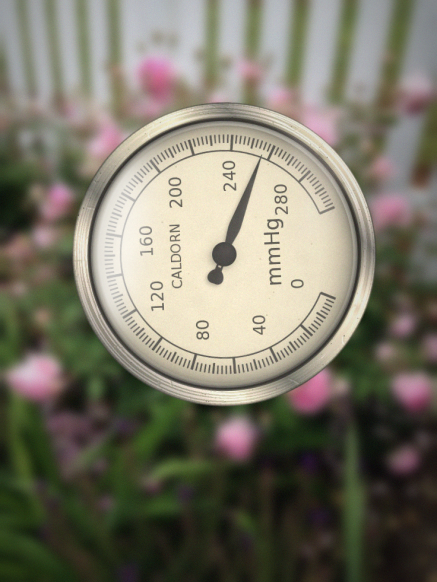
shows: value=256 unit=mmHg
